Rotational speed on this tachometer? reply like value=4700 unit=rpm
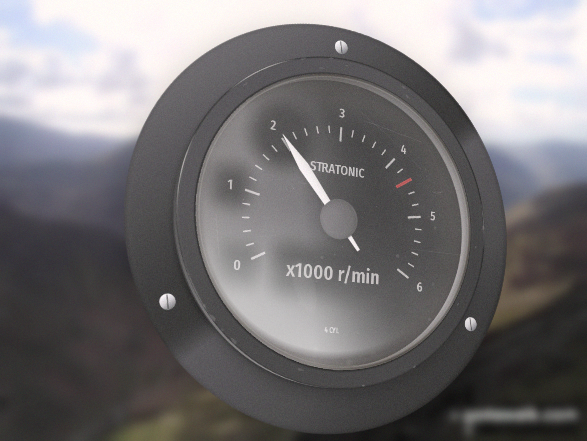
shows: value=2000 unit=rpm
